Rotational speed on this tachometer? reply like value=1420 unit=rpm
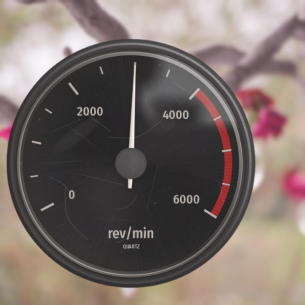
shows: value=3000 unit=rpm
